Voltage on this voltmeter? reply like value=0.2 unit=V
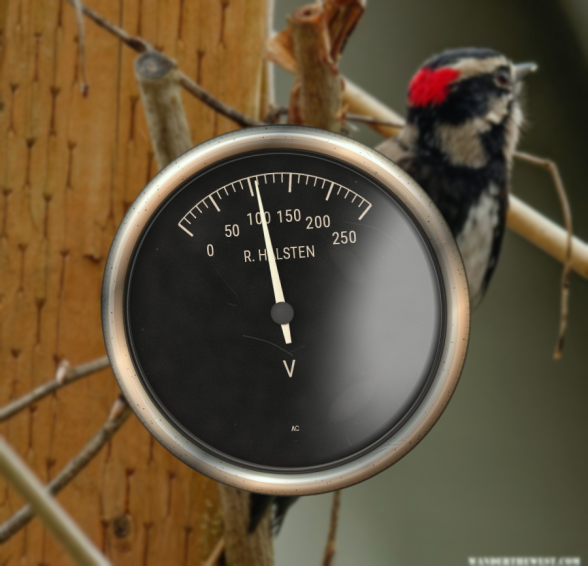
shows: value=110 unit=V
